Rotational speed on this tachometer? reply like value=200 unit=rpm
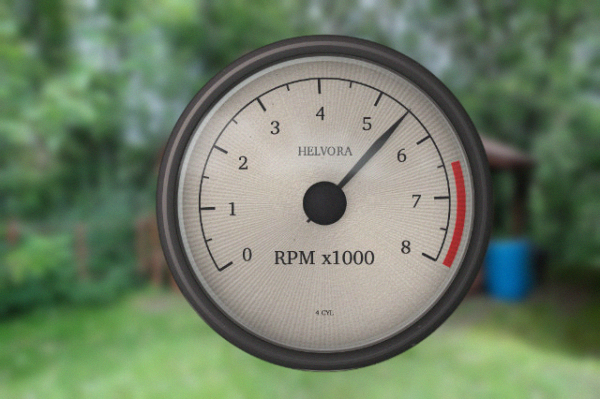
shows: value=5500 unit=rpm
